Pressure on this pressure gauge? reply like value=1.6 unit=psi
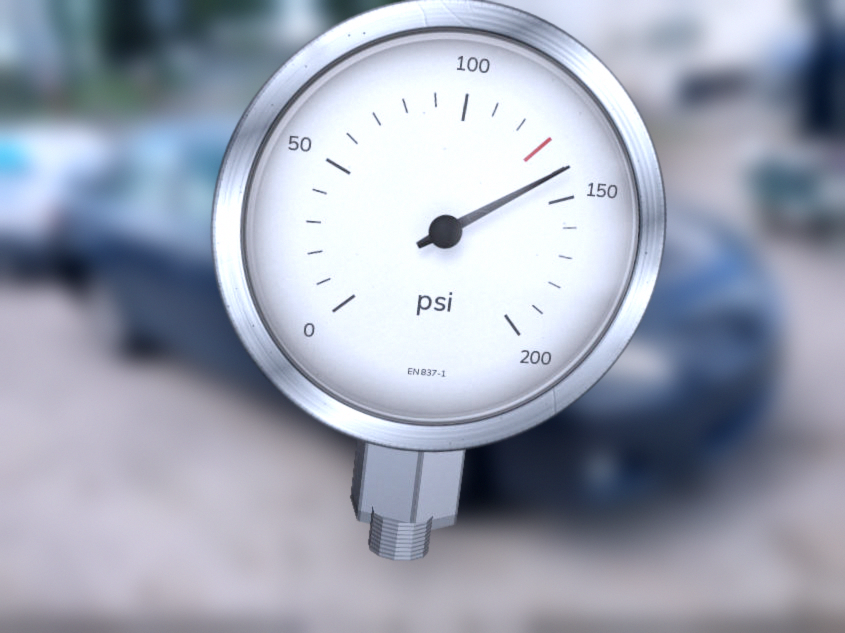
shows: value=140 unit=psi
